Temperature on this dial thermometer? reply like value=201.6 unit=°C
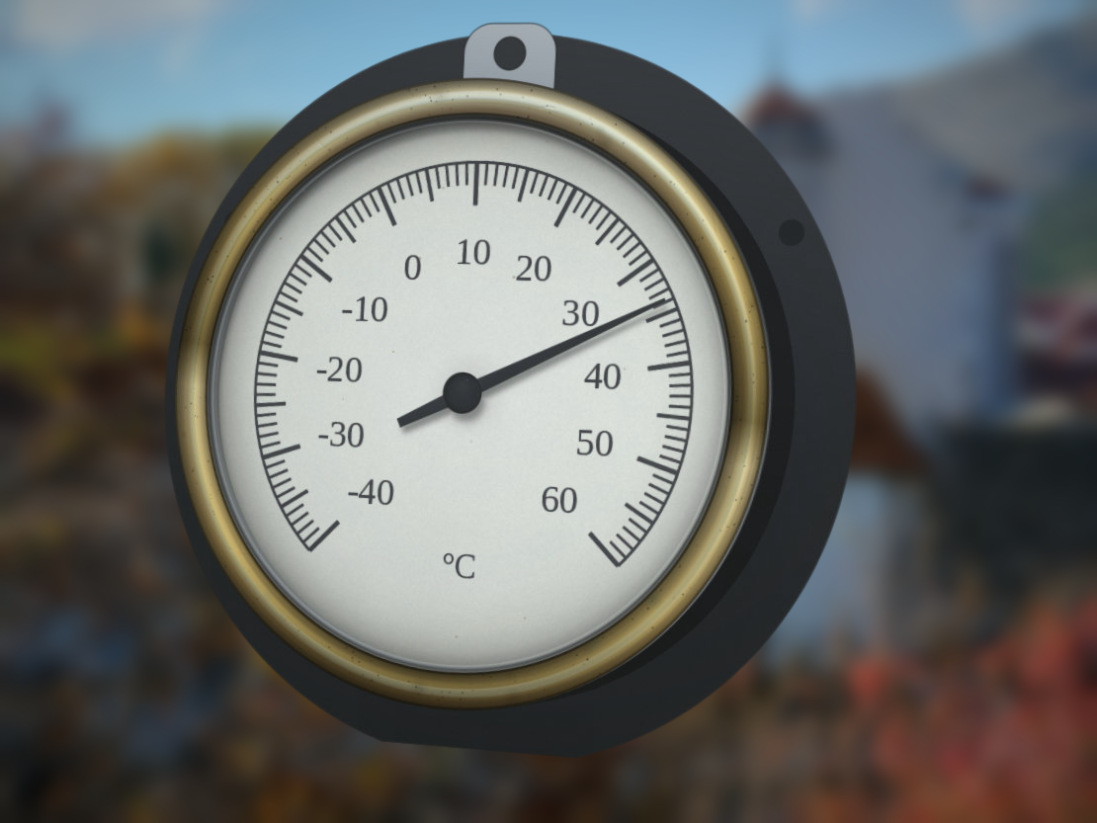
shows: value=34 unit=°C
